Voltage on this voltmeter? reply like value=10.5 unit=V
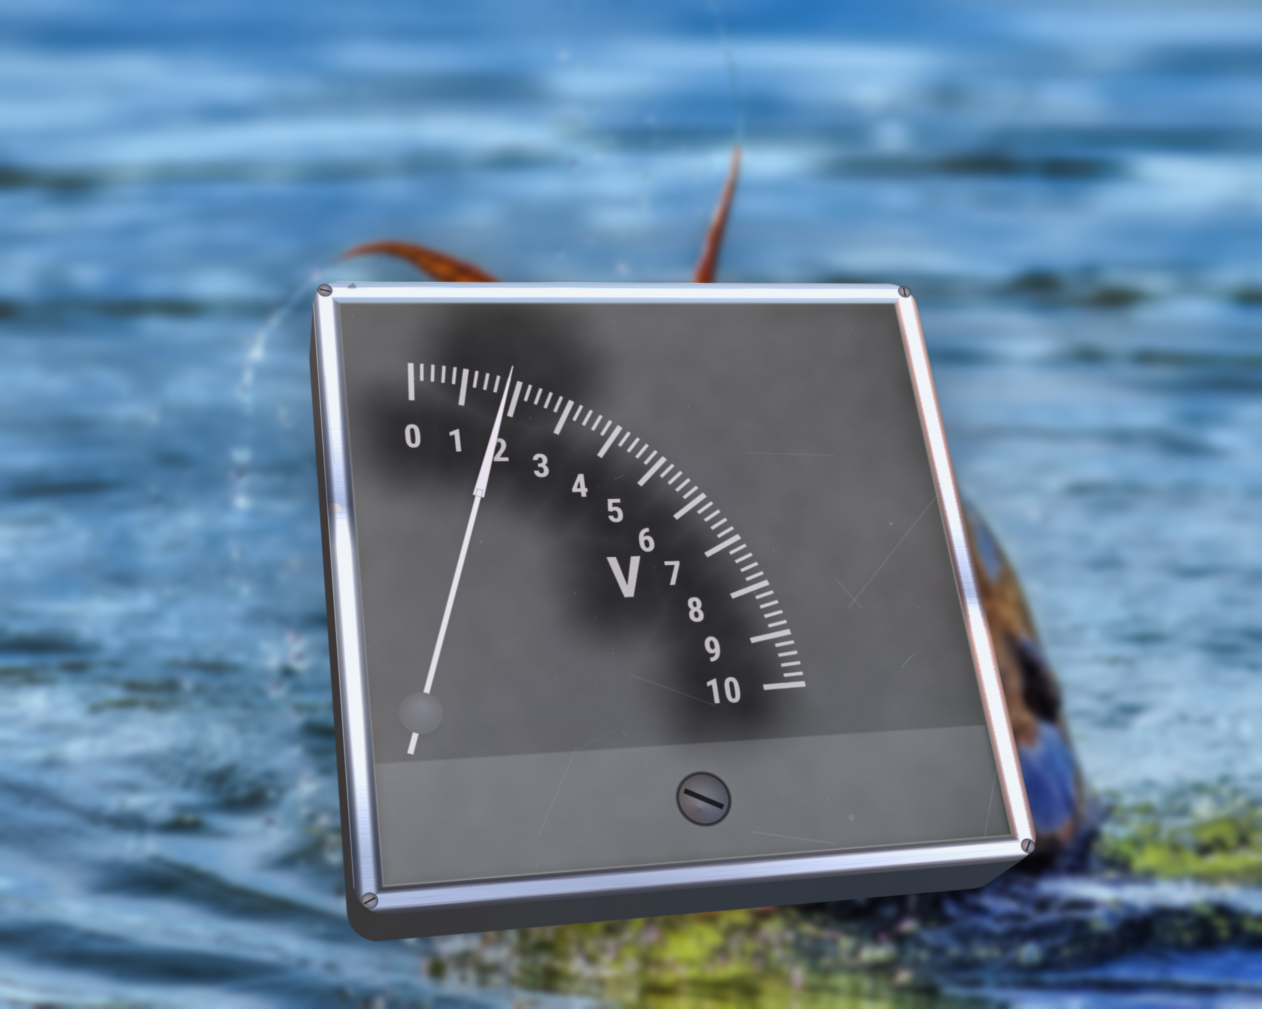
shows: value=1.8 unit=V
